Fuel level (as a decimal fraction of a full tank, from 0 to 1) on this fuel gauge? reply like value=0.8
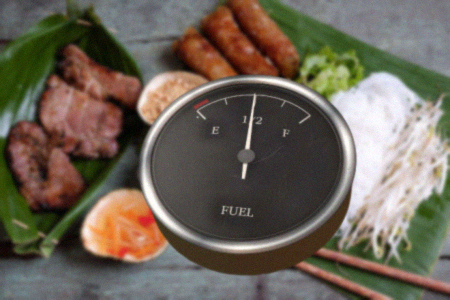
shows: value=0.5
